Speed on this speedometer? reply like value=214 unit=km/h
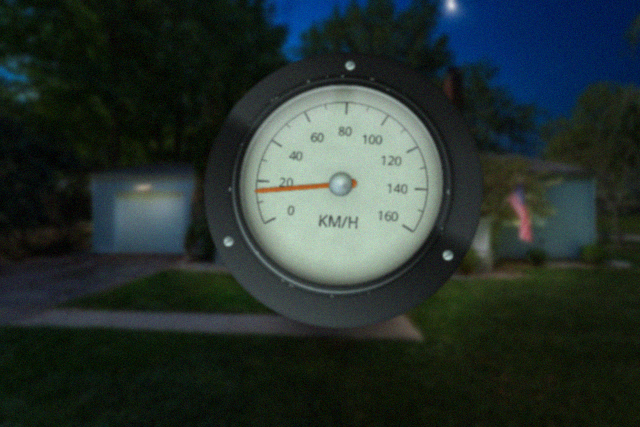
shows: value=15 unit=km/h
